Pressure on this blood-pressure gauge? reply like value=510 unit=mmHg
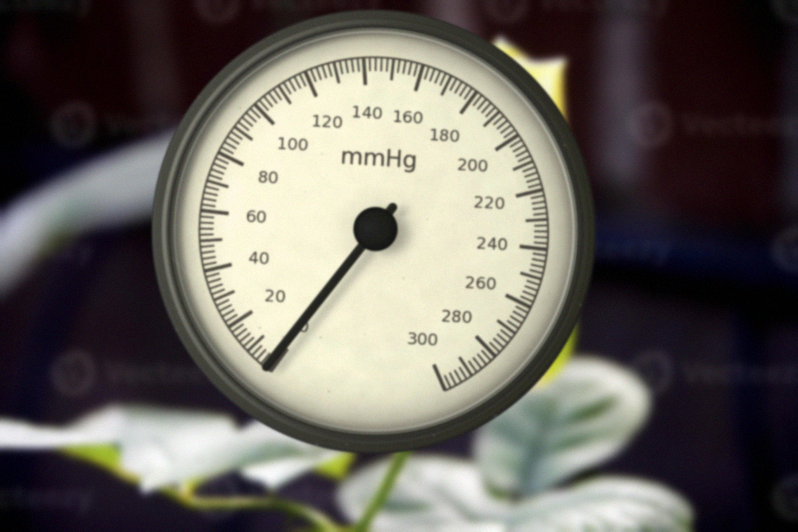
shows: value=2 unit=mmHg
